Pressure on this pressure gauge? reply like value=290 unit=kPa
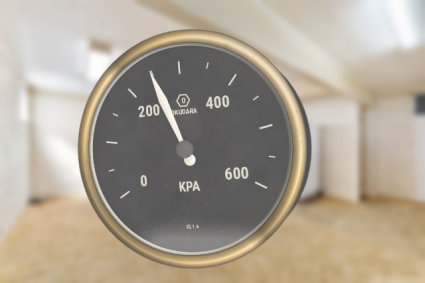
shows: value=250 unit=kPa
